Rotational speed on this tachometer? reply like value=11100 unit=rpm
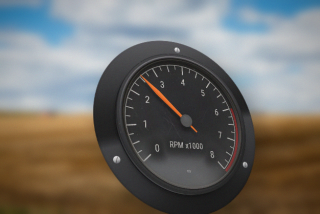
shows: value=2500 unit=rpm
